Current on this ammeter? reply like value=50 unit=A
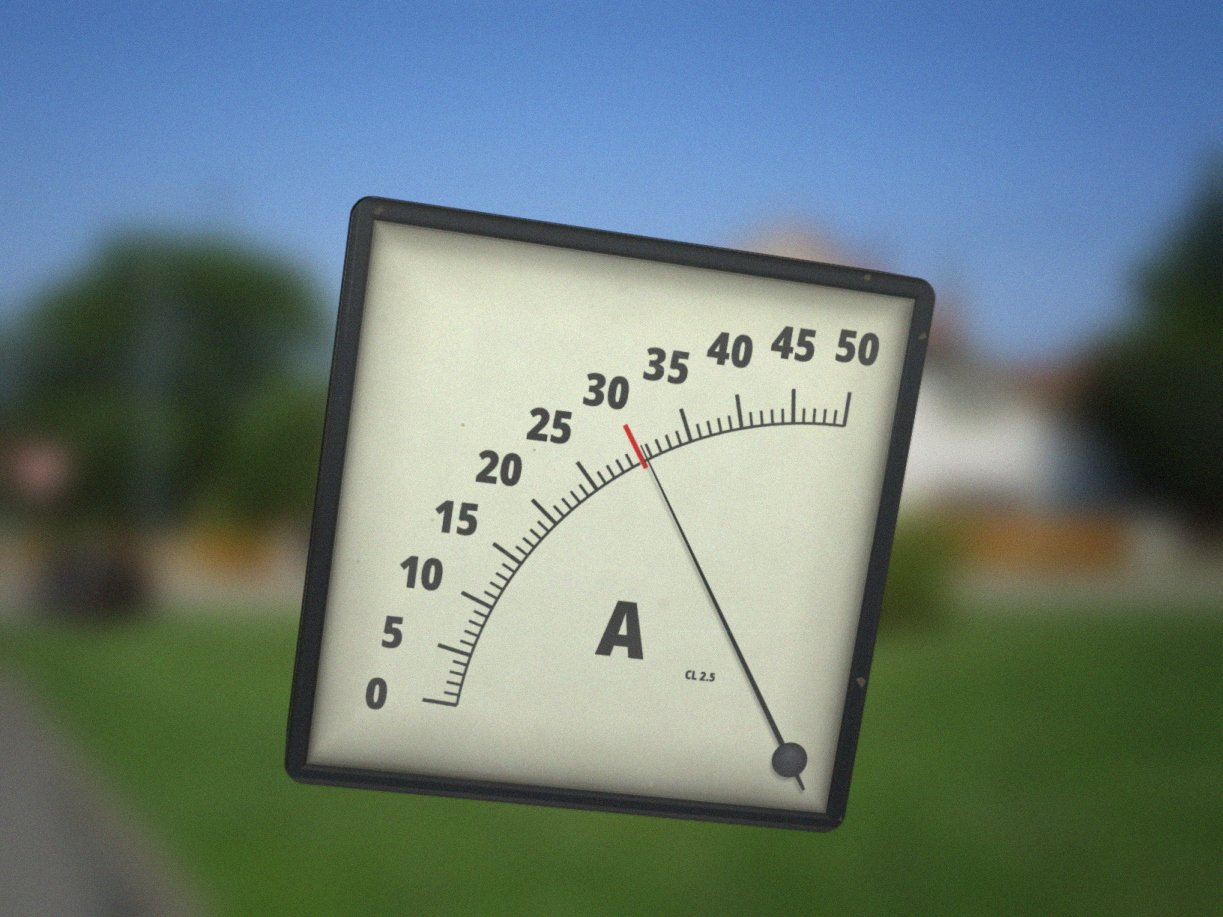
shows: value=30.5 unit=A
